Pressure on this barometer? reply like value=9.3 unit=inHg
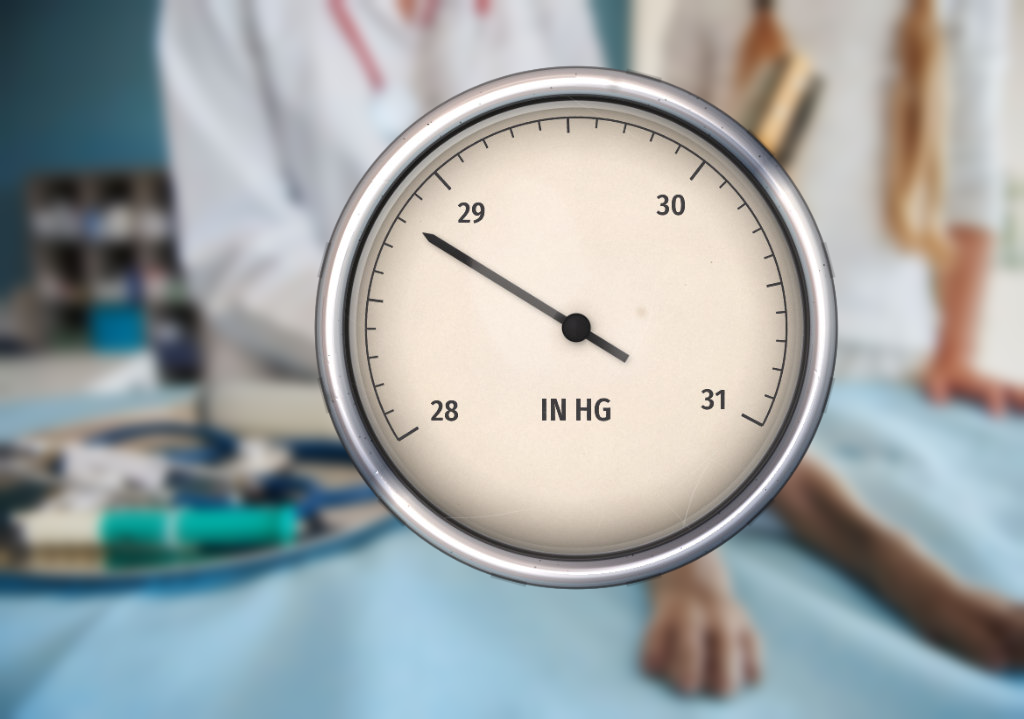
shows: value=28.8 unit=inHg
